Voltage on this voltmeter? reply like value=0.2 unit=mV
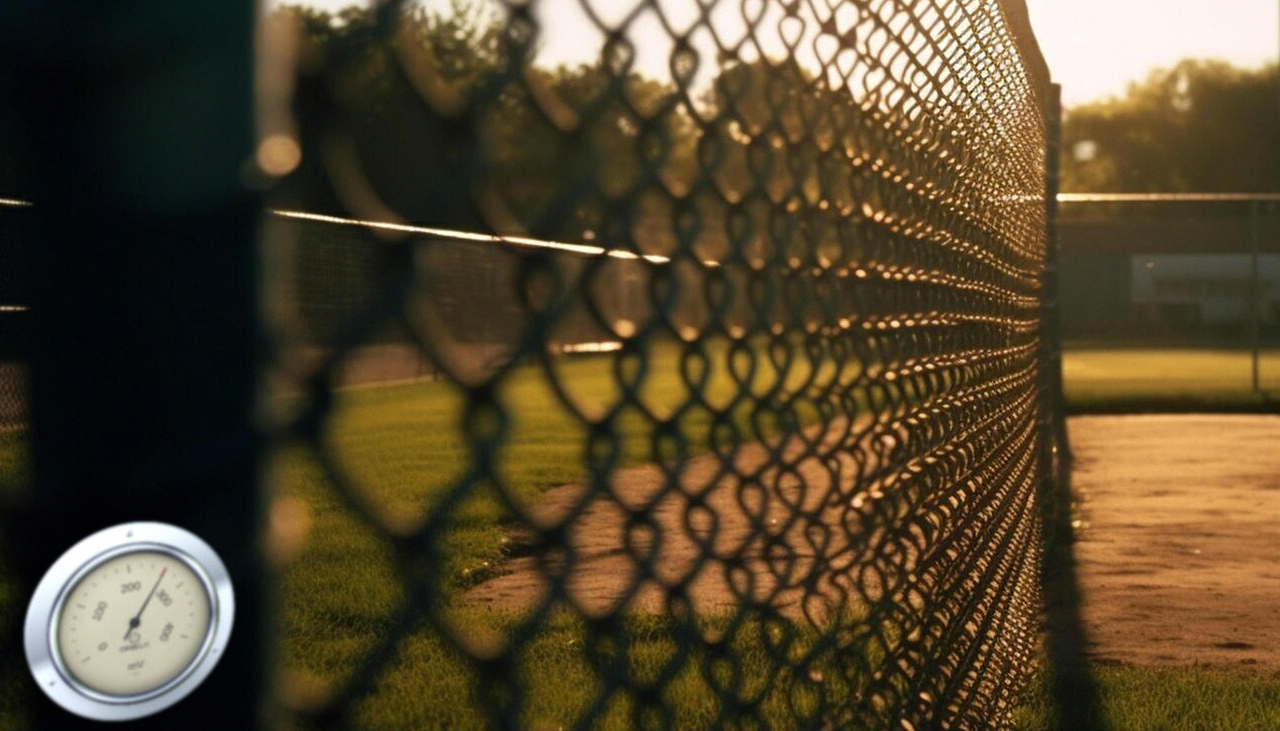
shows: value=260 unit=mV
